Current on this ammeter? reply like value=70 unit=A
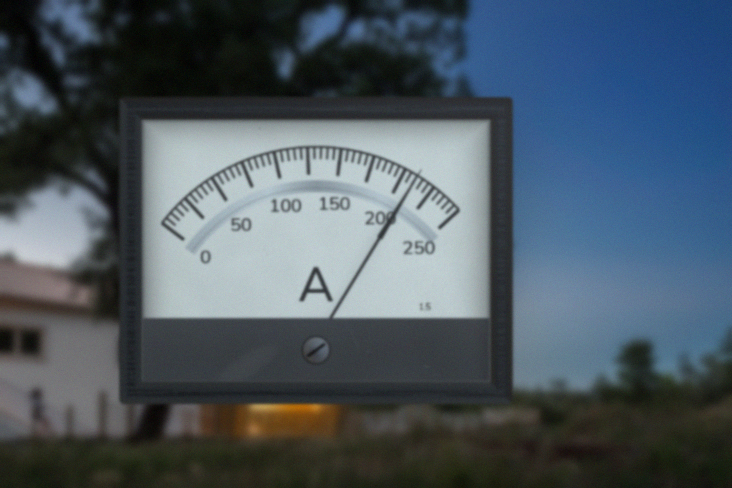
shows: value=210 unit=A
